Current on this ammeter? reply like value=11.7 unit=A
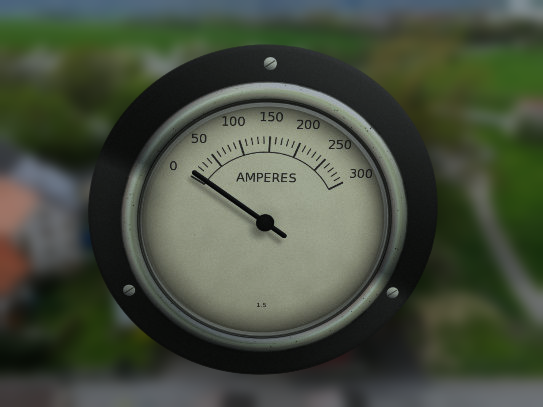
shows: value=10 unit=A
